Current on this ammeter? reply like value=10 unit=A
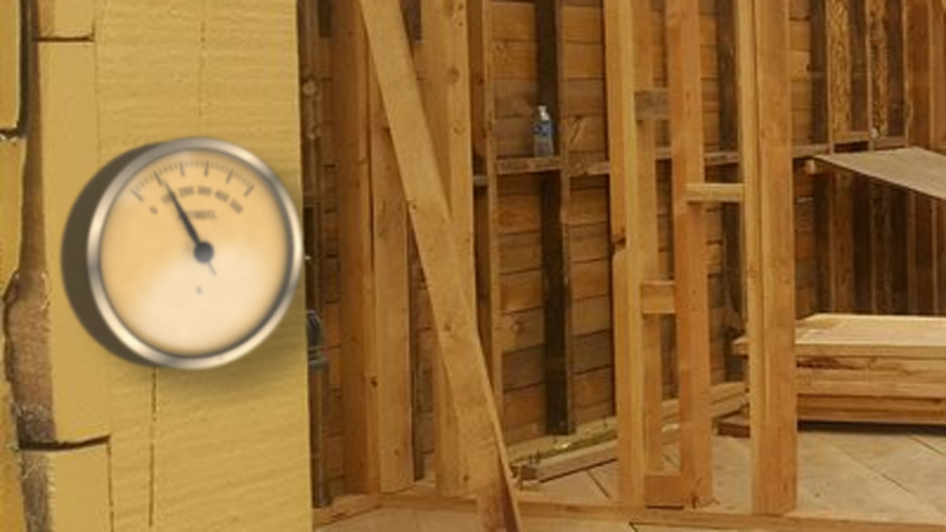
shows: value=100 unit=A
